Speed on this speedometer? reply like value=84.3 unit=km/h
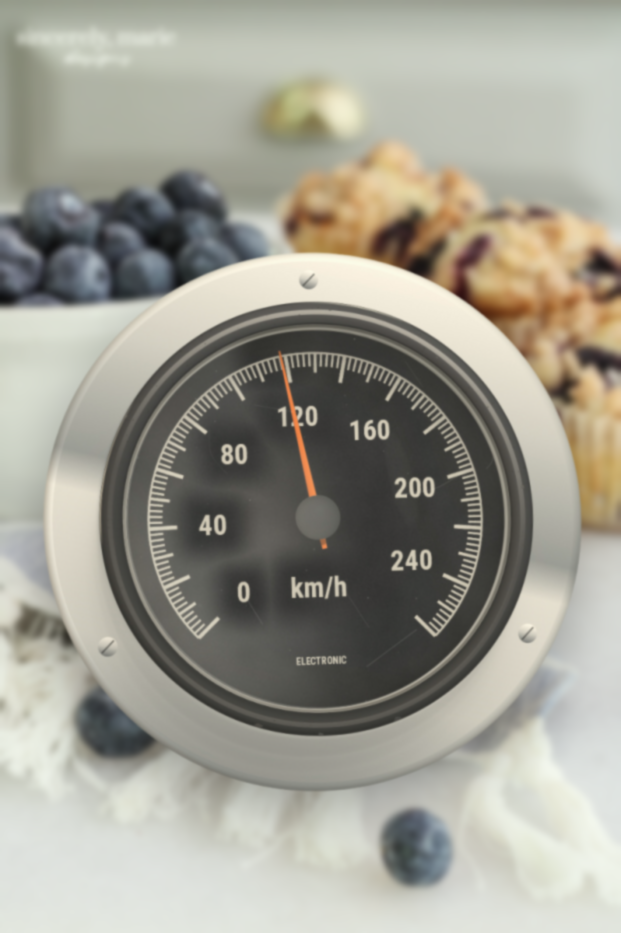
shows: value=118 unit=km/h
